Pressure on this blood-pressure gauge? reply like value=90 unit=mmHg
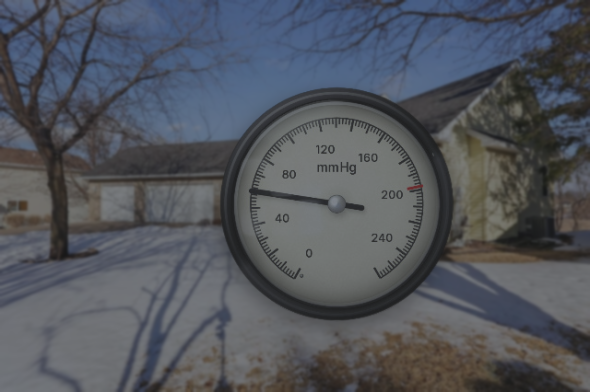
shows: value=60 unit=mmHg
